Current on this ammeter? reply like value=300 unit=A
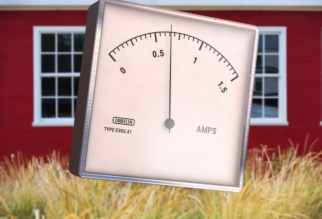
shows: value=0.65 unit=A
